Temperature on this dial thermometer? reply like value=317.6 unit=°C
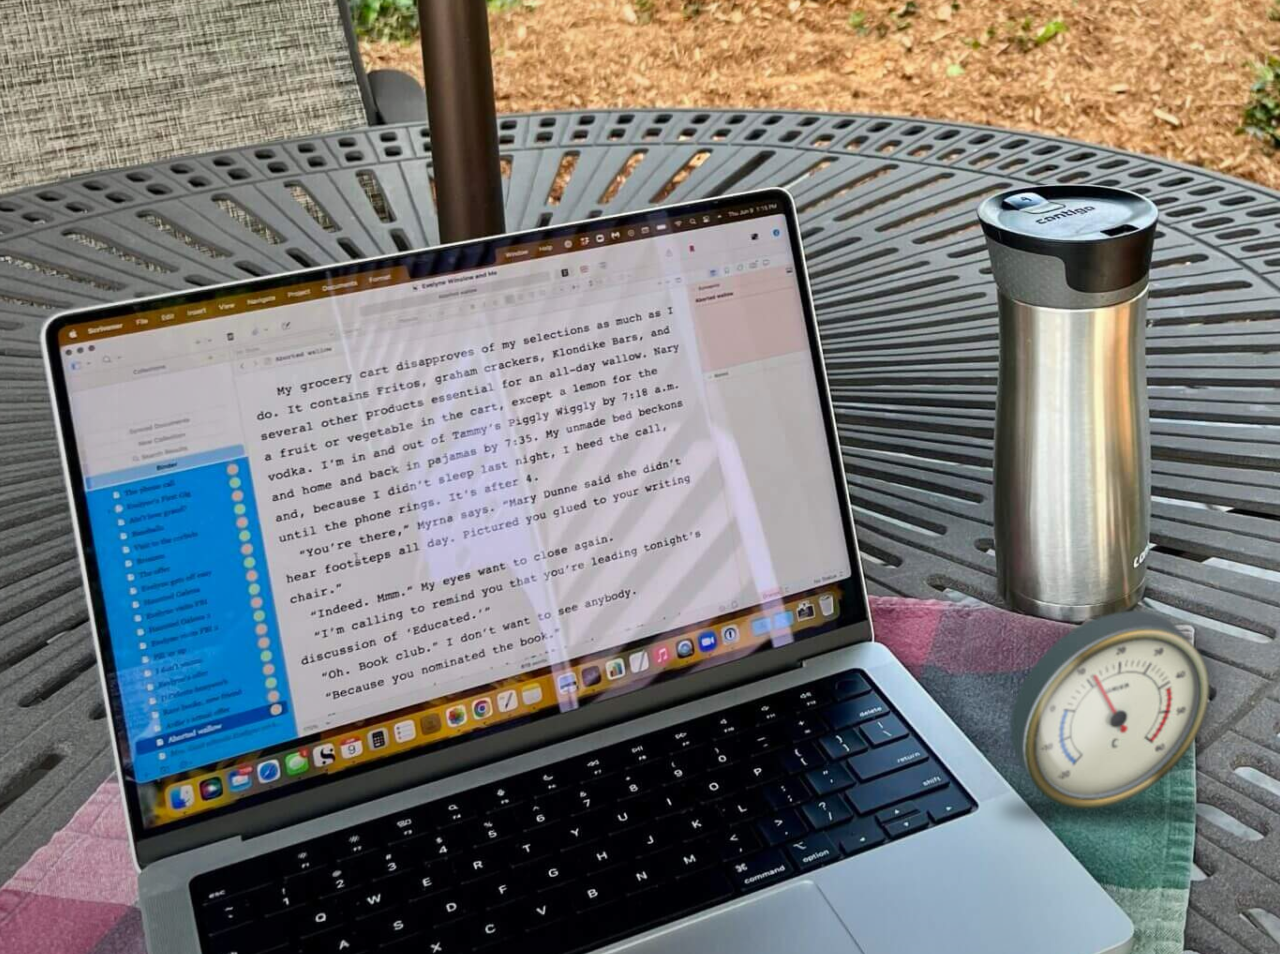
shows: value=12 unit=°C
